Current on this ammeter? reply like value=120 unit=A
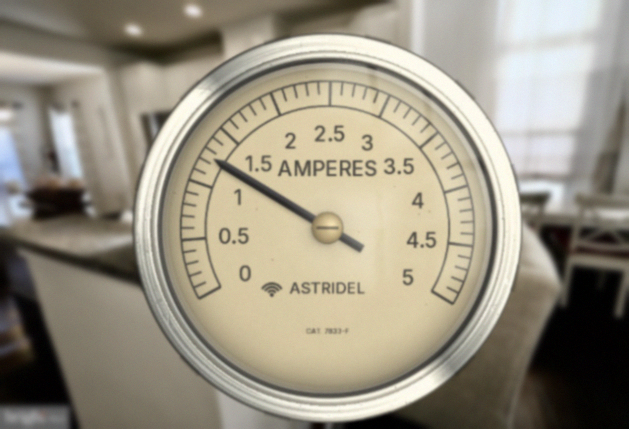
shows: value=1.25 unit=A
